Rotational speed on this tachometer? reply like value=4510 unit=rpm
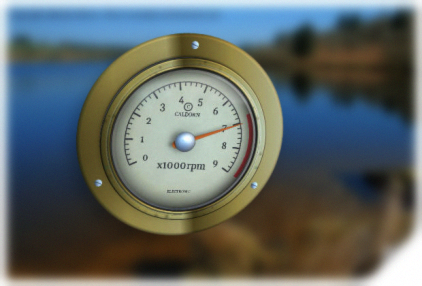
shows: value=7000 unit=rpm
